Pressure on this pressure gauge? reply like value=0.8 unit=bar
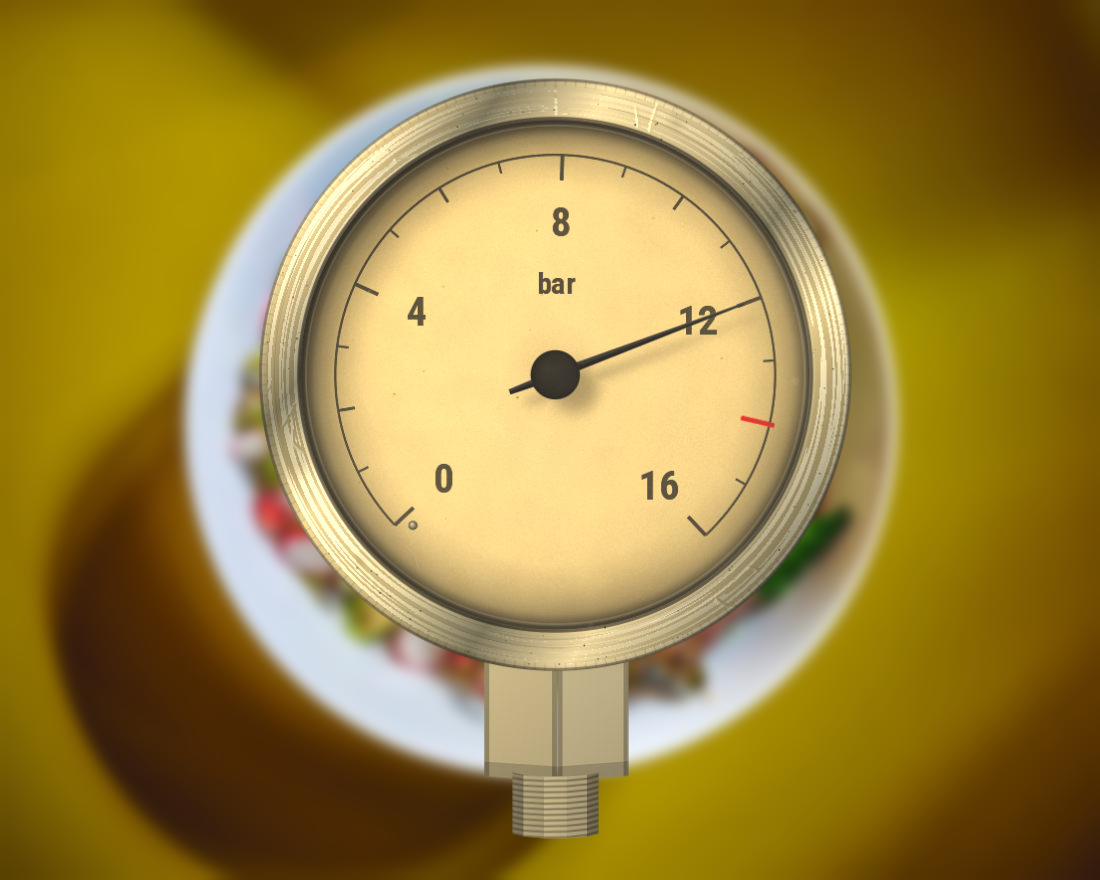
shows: value=12 unit=bar
